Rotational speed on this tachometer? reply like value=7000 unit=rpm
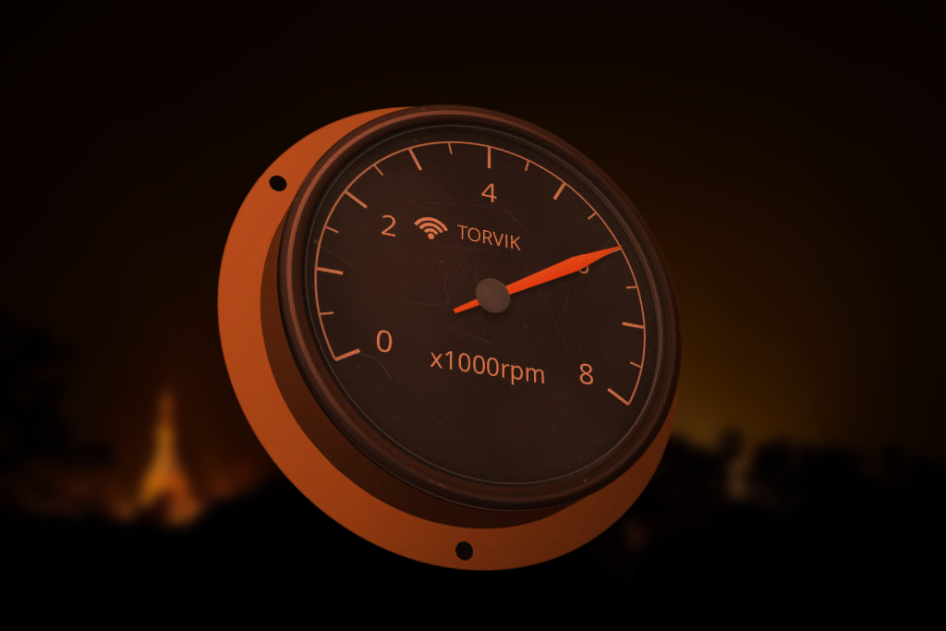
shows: value=6000 unit=rpm
